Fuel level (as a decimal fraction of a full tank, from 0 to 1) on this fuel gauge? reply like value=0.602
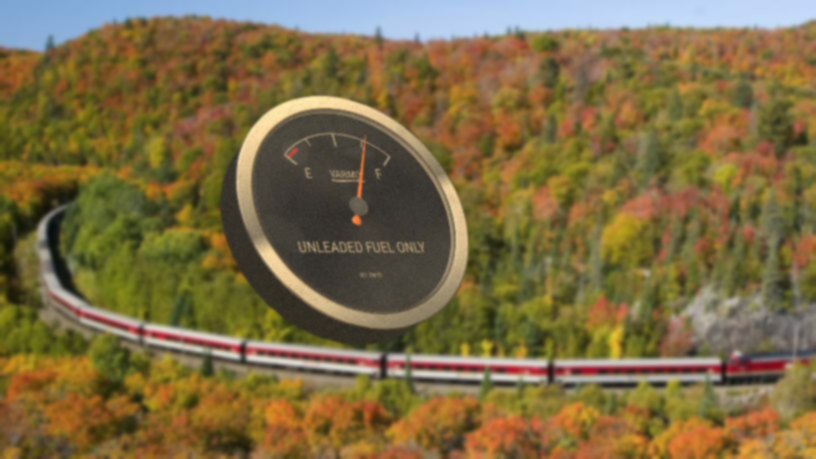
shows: value=0.75
